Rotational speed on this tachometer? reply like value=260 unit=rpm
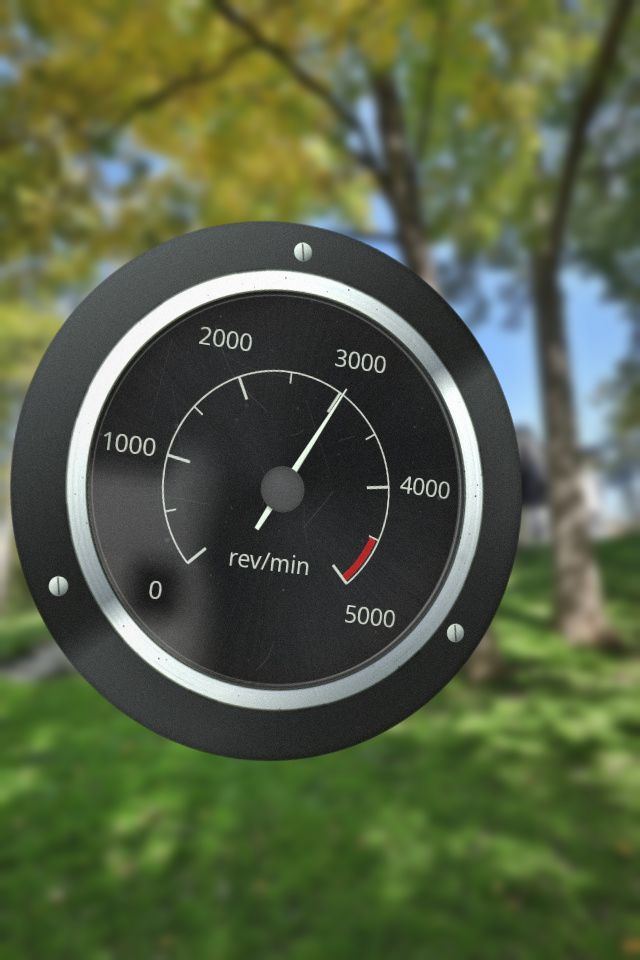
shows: value=3000 unit=rpm
